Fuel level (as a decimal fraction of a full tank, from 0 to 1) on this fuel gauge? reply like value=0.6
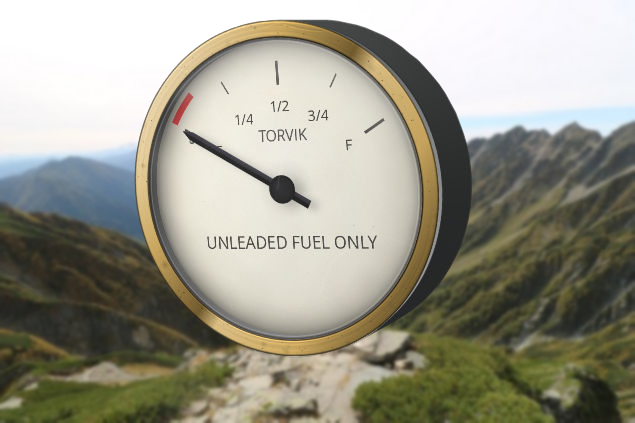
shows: value=0
